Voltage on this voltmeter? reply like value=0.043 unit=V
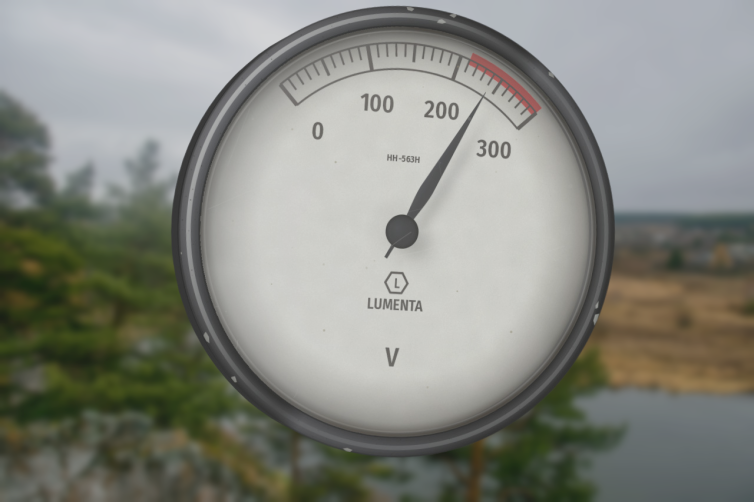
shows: value=240 unit=V
